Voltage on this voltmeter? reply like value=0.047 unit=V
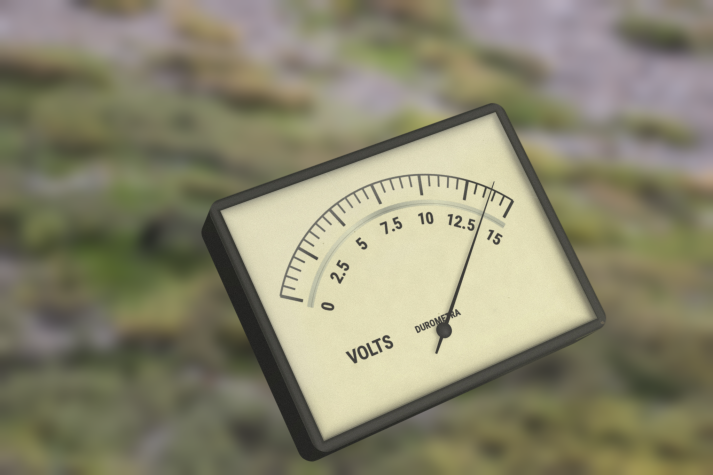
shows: value=13.75 unit=V
